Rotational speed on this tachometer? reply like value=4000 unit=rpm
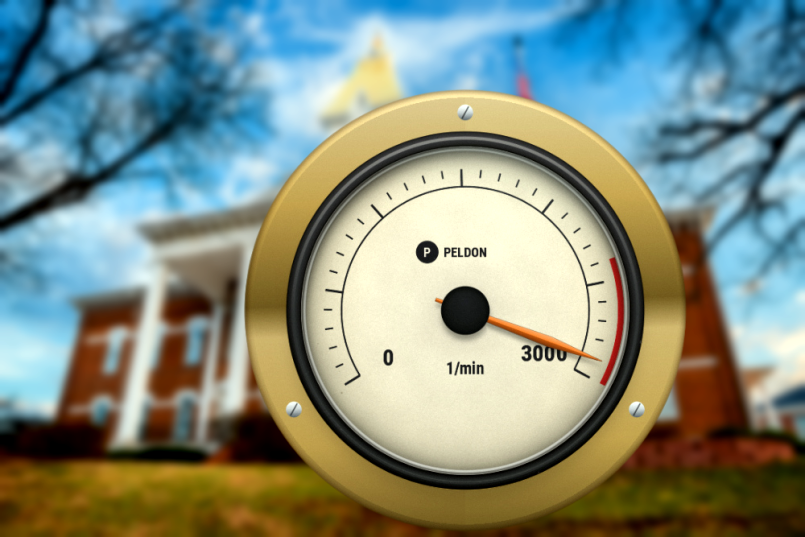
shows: value=2900 unit=rpm
